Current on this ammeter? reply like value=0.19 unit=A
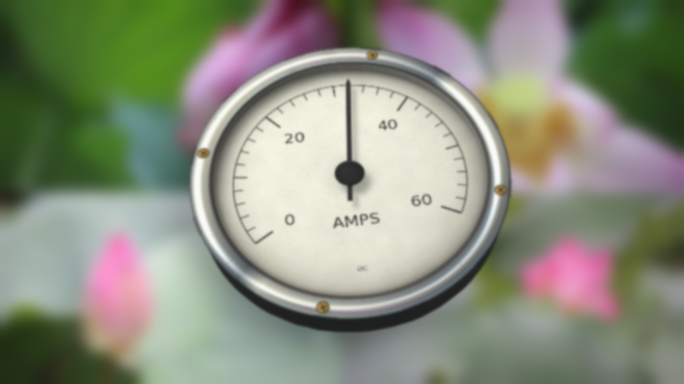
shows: value=32 unit=A
